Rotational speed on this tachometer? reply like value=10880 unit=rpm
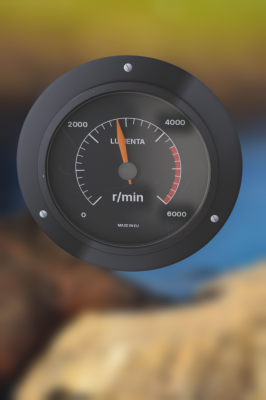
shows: value=2800 unit=rpm
